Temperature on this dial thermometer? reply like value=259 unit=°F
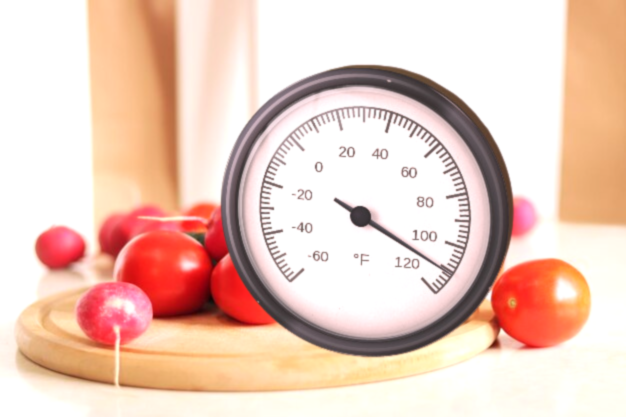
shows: value=110 unit=°F
